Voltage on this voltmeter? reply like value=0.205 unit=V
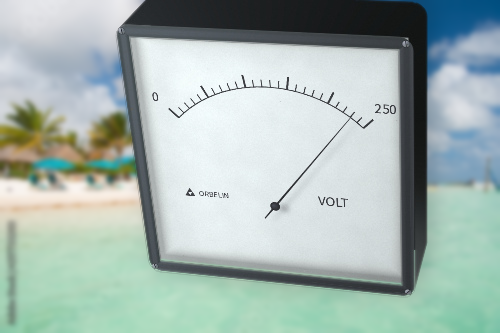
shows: value=230 unit=V
